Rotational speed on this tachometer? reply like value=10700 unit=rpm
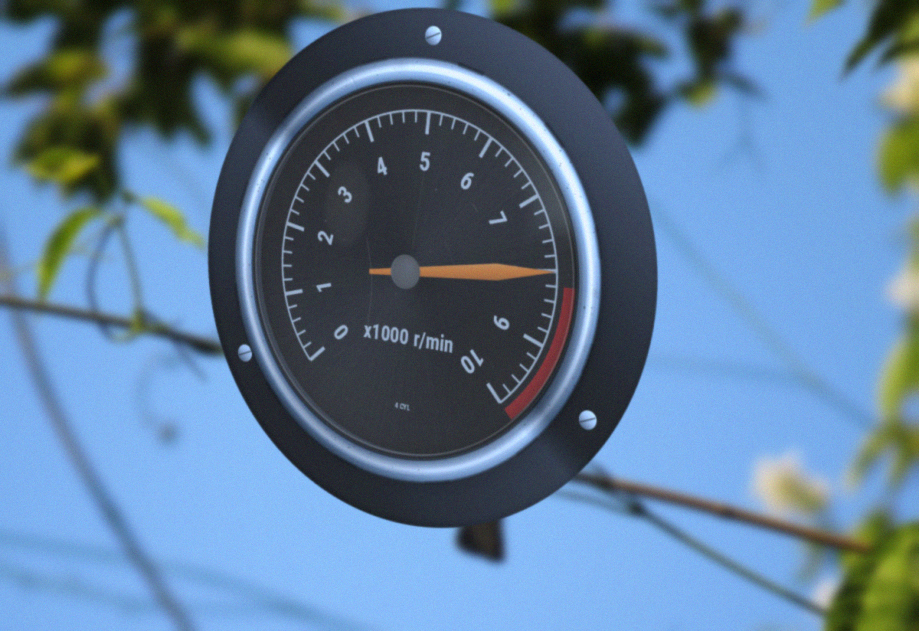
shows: value=8000 unit=rpm
